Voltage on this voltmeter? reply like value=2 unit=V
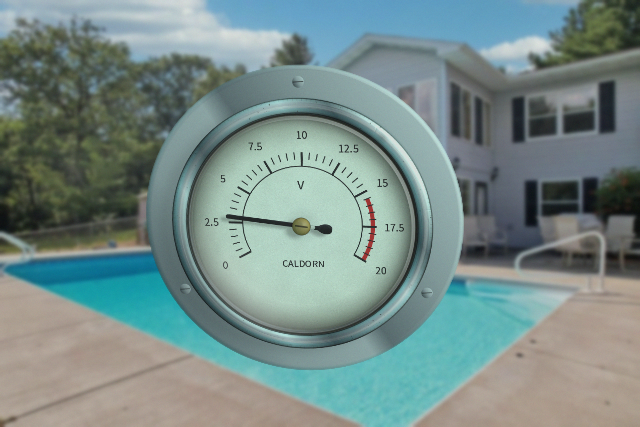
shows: value=3 unit=V
